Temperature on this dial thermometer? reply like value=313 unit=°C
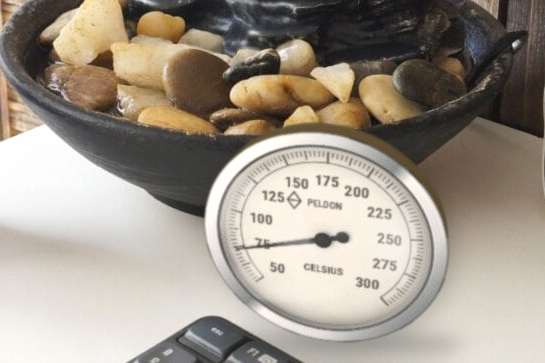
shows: value=75 unit=°C
